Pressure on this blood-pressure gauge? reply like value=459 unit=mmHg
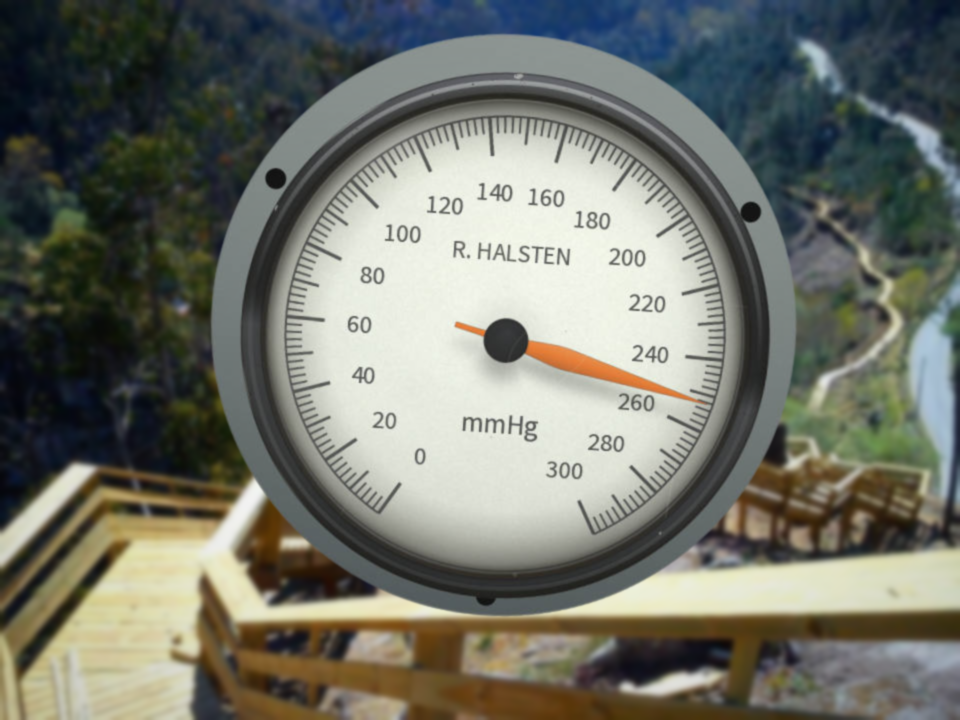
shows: value=252 unit=mmHg
